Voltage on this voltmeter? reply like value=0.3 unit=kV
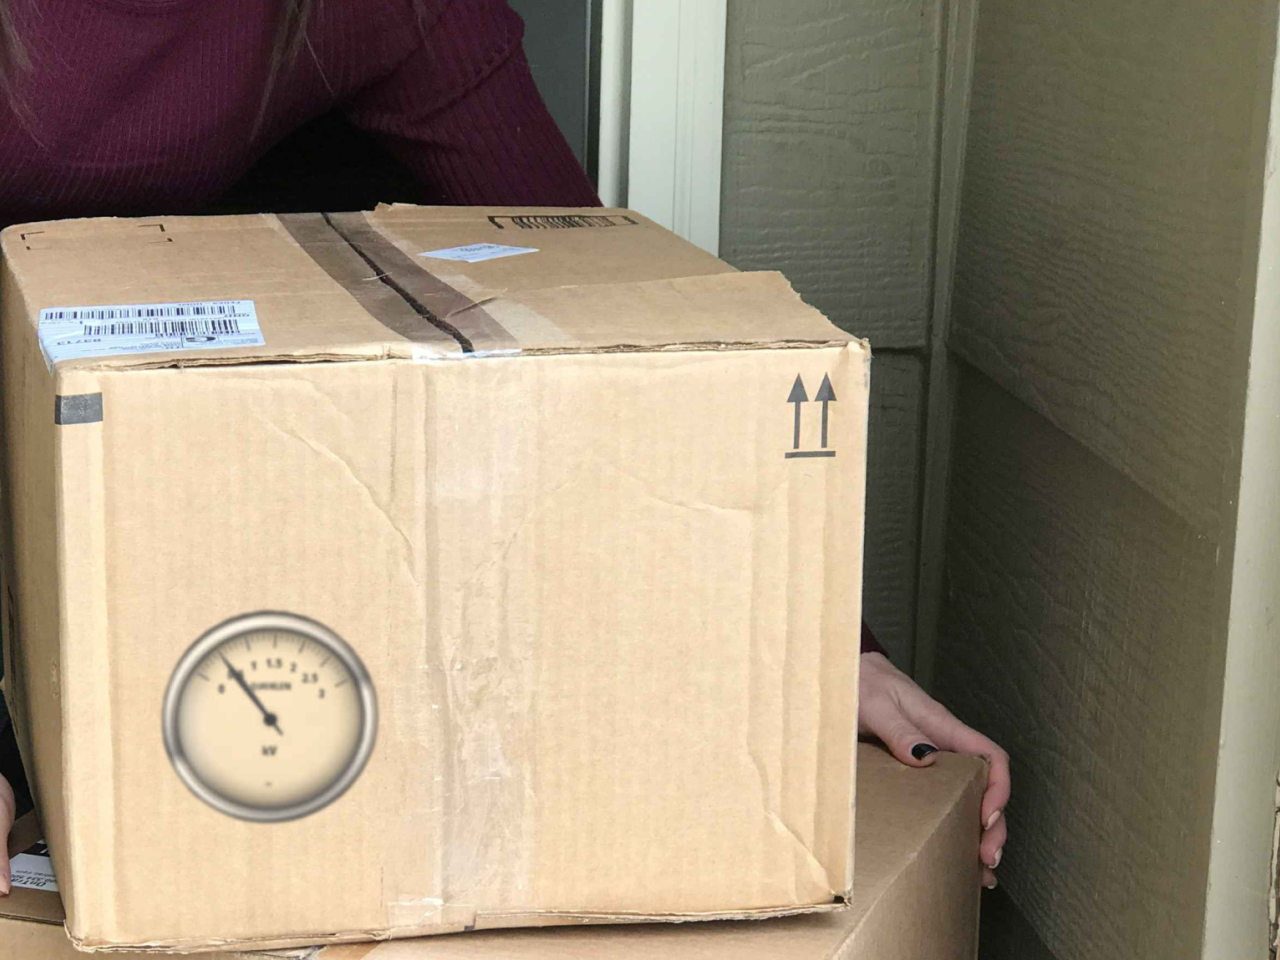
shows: value=0.5 unit=kV
